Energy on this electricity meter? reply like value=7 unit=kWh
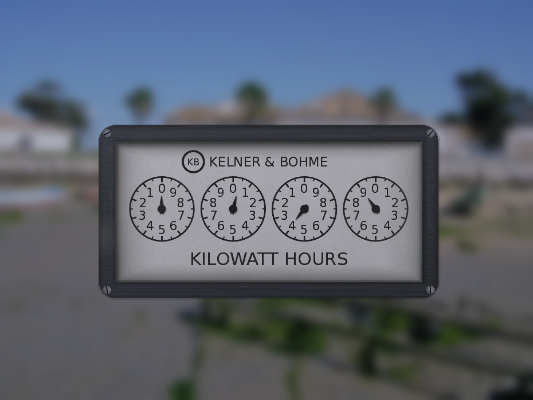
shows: value=39 unit=kWh
